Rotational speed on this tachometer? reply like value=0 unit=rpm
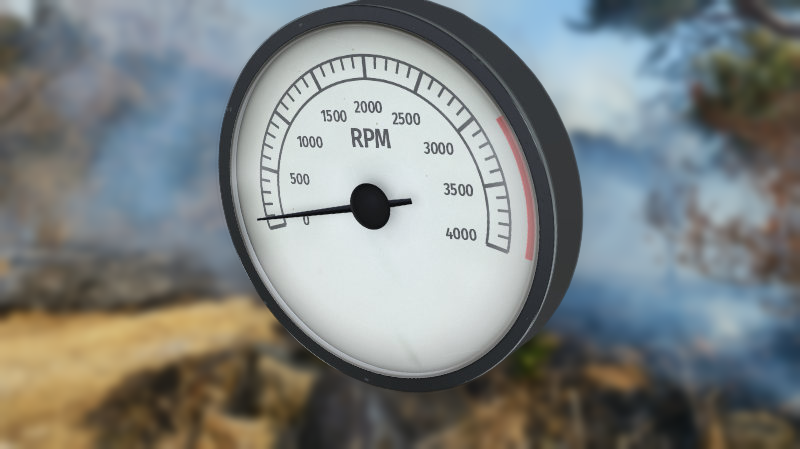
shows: value=100 unit=rpm
